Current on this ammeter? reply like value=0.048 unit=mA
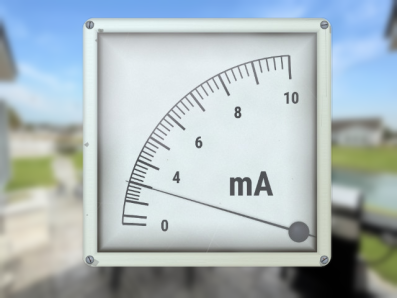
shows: value=3 unit=mA
